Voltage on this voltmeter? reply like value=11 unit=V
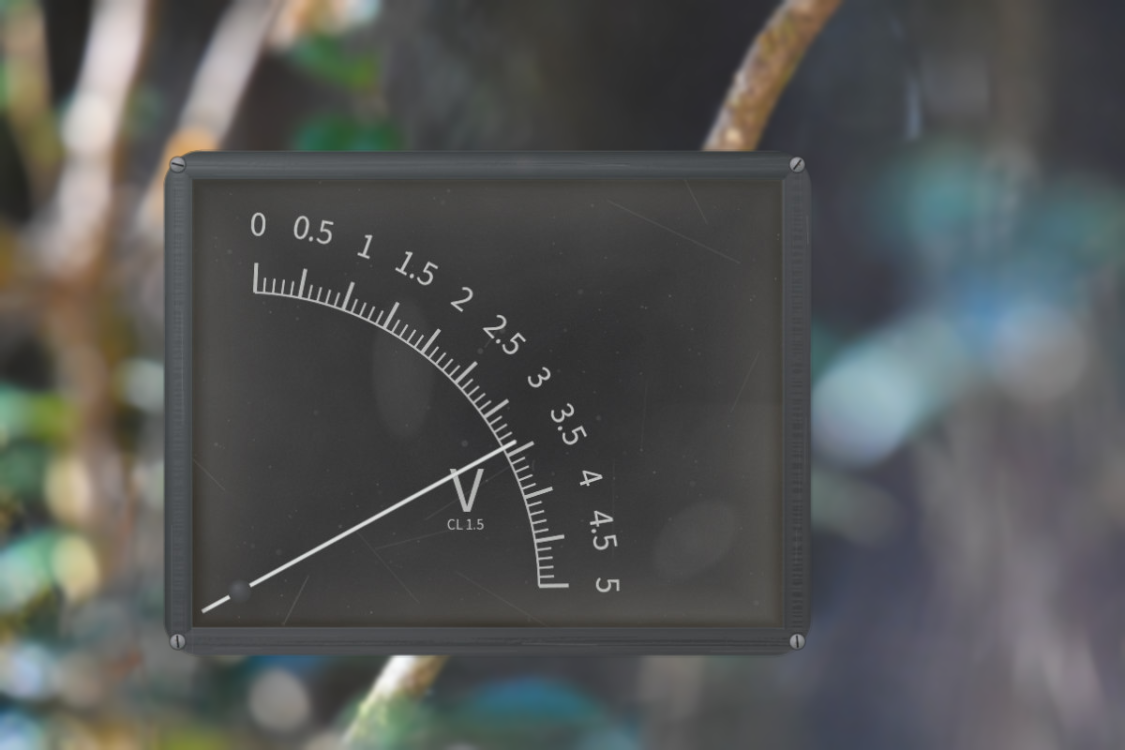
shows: value=3.4 unit=V
